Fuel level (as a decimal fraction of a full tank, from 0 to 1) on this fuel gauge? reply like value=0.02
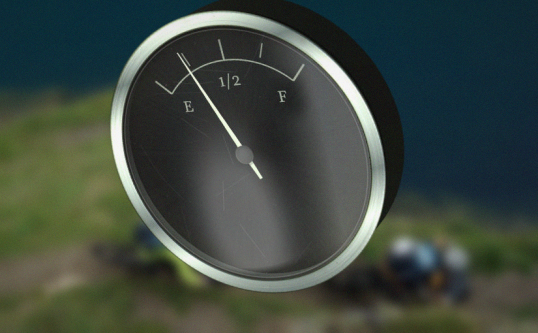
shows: value=0.25
